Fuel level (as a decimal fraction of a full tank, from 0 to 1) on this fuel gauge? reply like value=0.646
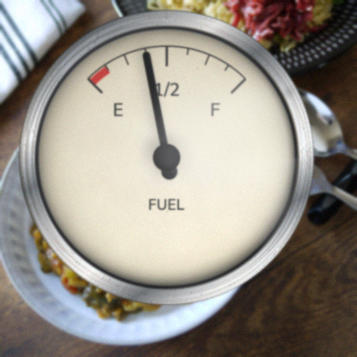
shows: value=0.375
